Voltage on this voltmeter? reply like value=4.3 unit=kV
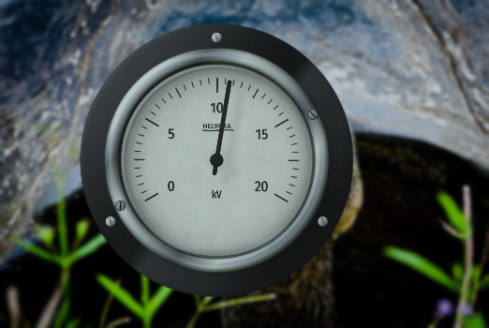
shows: value=10.75 unit=kV
